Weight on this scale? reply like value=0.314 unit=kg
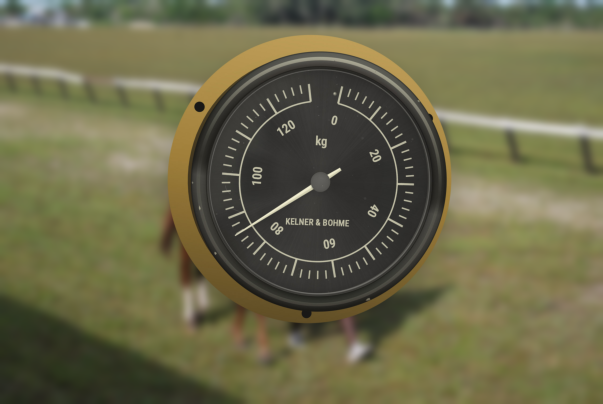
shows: value=86 unit=kg
